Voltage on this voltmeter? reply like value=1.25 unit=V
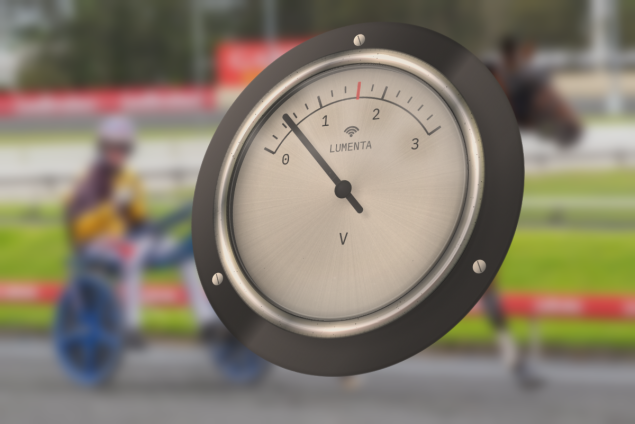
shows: value=0.5 unit=V
